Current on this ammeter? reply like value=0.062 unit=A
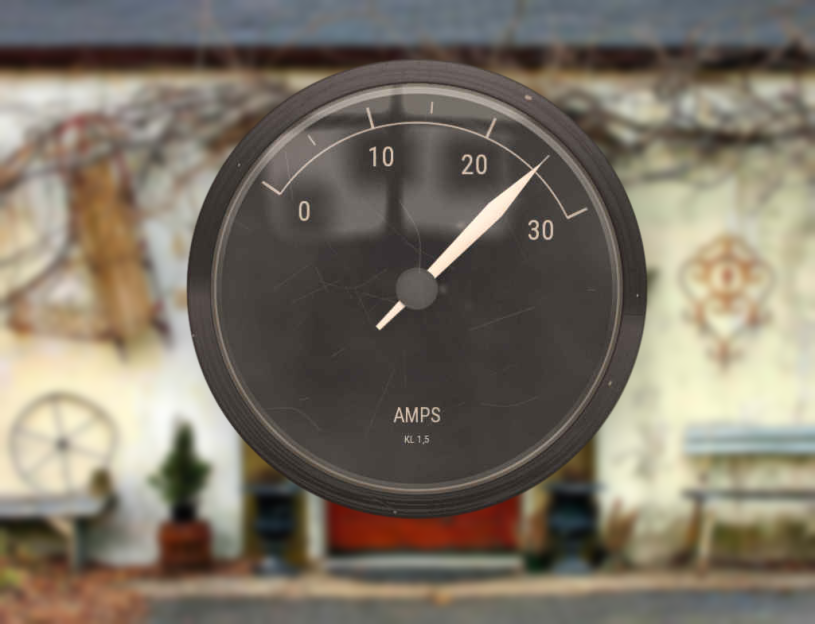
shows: value=25 unit=A
